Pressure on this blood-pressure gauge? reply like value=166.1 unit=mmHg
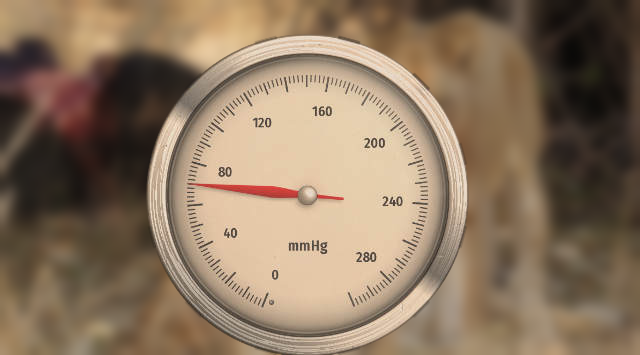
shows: value=70 unit=mmHg
